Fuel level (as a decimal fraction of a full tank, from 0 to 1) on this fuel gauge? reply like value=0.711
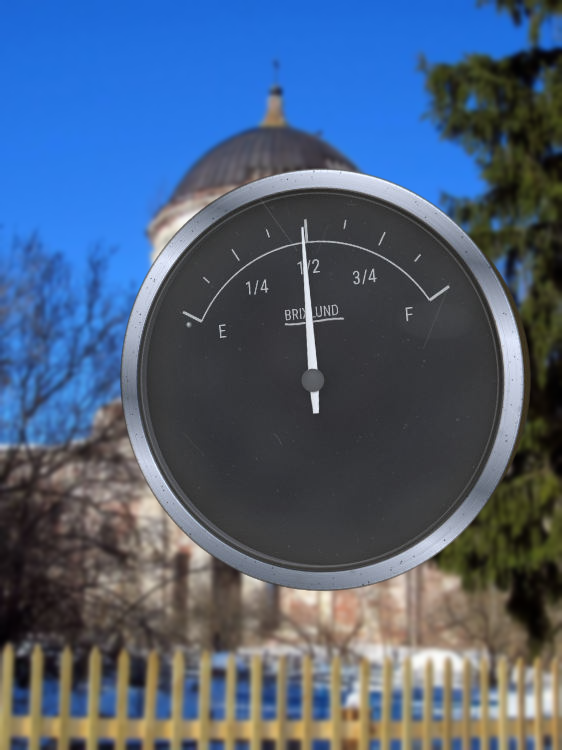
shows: value=0.5
